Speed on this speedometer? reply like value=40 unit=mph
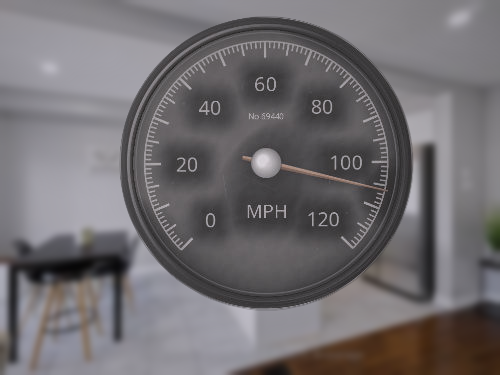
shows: value=106 unit=mph
